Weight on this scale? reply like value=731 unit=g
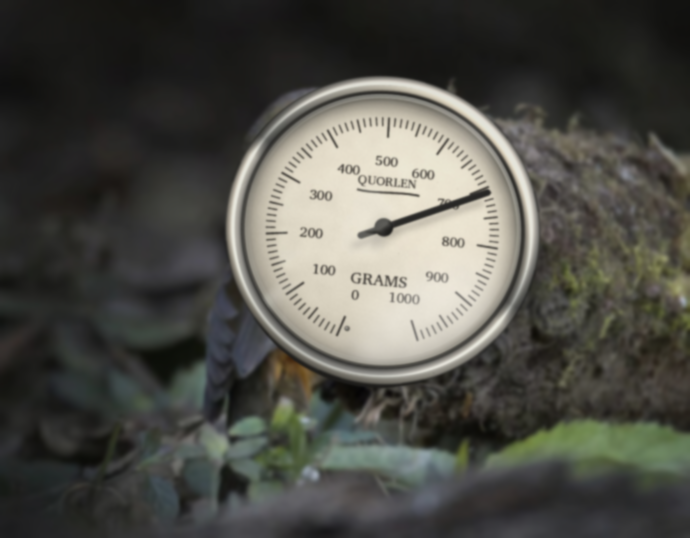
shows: value=710 unit=g
